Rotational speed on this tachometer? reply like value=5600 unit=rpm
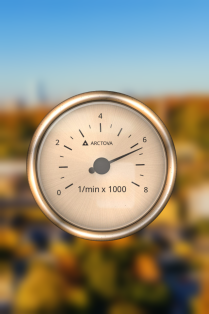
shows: value=6250 unit=rpm
